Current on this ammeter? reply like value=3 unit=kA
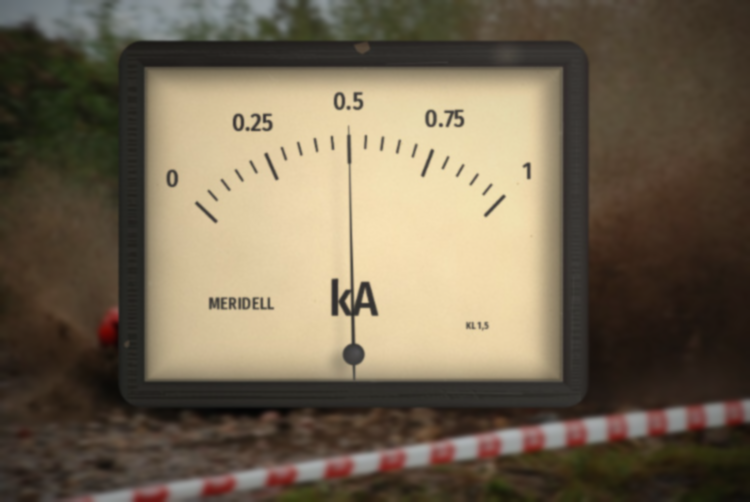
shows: value=0.5 unit=kA
